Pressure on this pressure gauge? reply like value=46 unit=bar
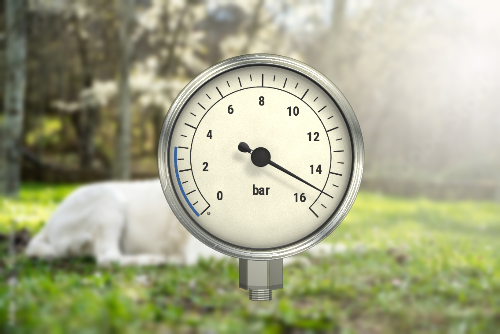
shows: value=15 unit=bar
